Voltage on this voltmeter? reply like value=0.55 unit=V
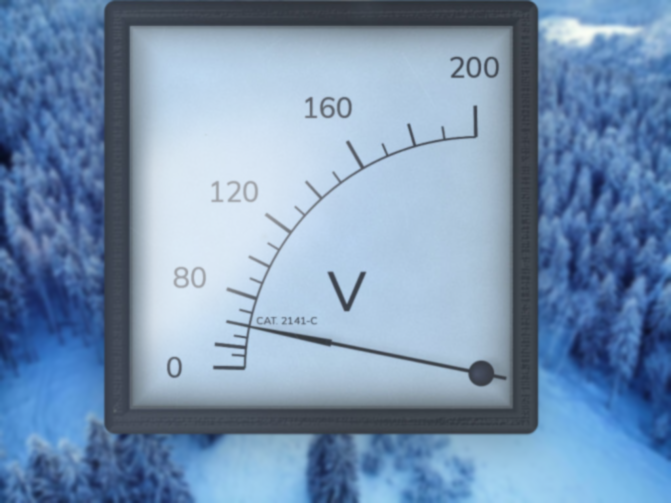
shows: value=60 unit=V
